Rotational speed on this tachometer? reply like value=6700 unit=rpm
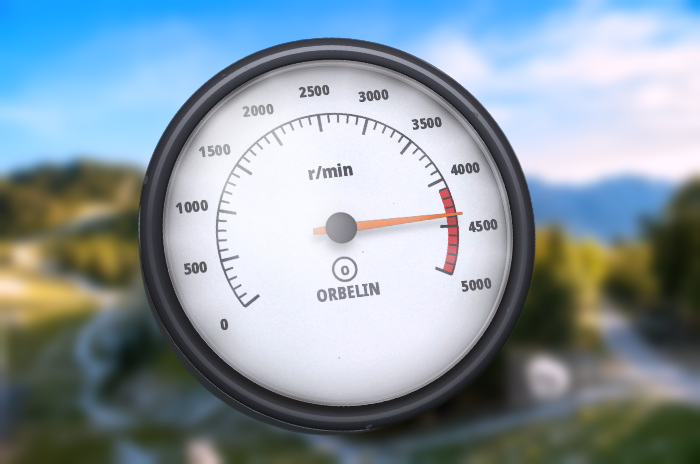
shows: value=4400 unit=rpm
